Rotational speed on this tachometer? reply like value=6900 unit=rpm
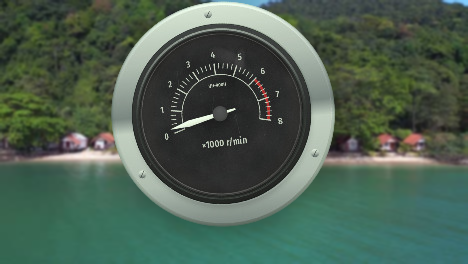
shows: value=200 unit=rpm
